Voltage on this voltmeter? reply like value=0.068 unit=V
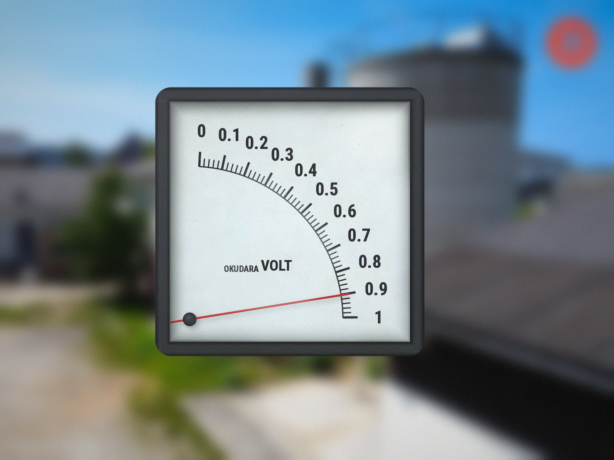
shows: value=0.9 unit=V
